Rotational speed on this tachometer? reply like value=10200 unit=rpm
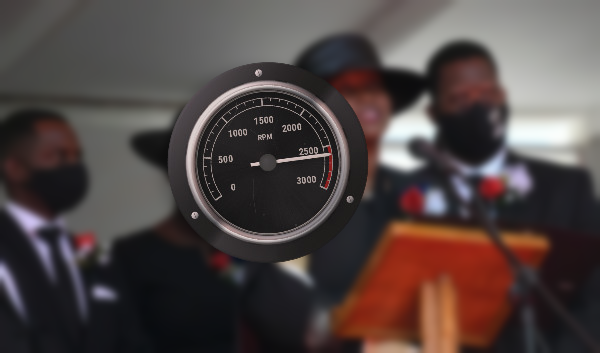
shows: value=2600 unit=rpm
